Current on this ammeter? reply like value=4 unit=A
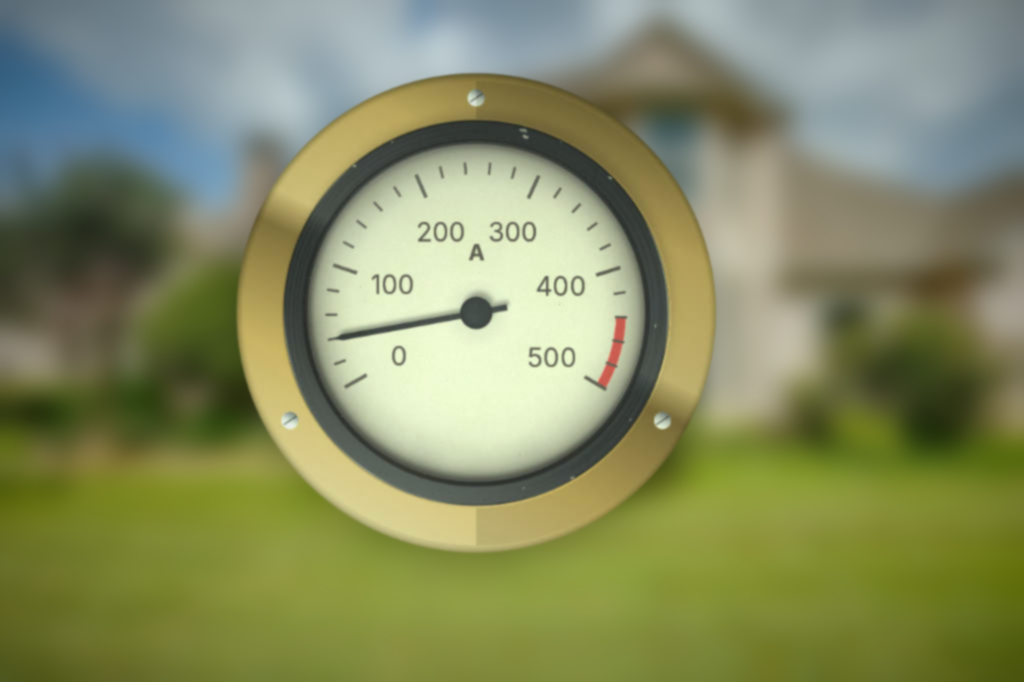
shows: value=40 unit=A
